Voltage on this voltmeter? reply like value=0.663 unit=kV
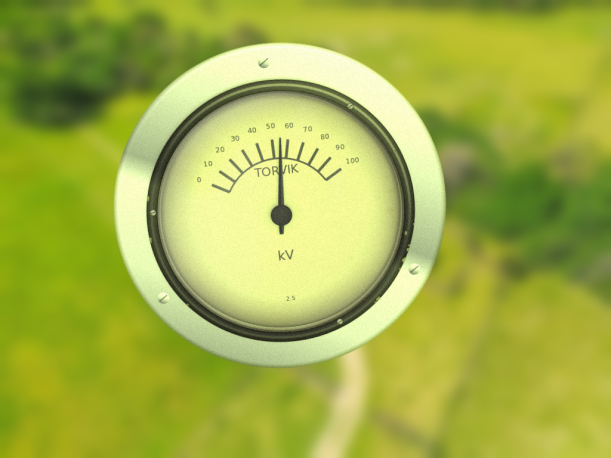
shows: value=55 unit=kV
